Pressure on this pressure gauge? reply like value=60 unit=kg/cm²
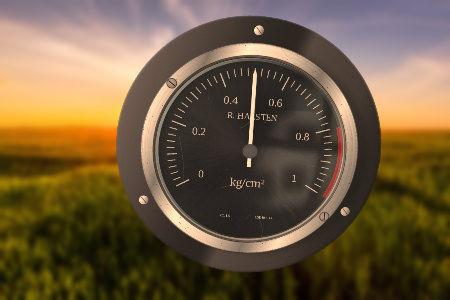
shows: value=0.5 unit=kg/cm²
